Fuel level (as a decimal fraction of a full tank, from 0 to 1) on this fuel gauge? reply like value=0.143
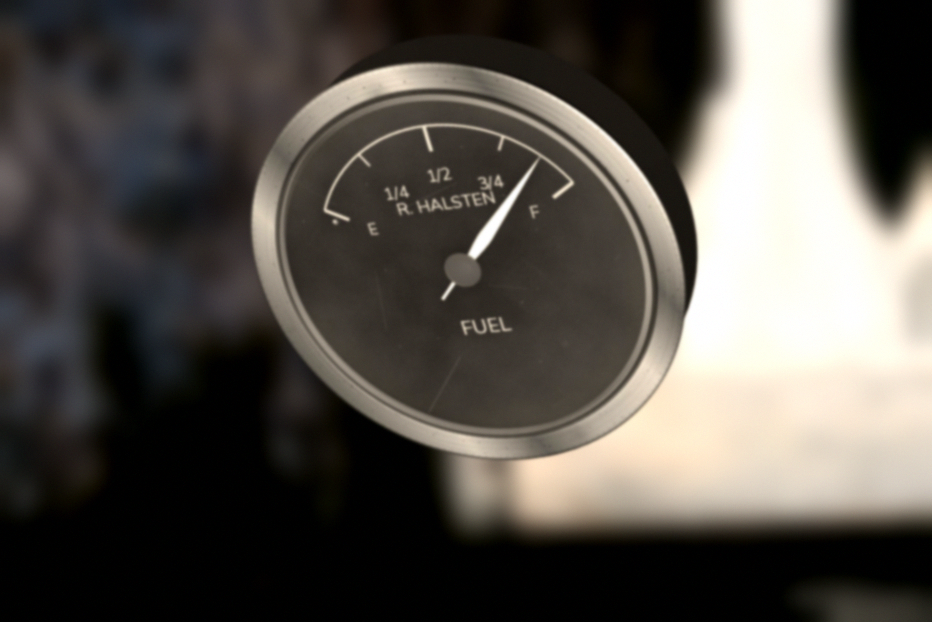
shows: value=0.875
